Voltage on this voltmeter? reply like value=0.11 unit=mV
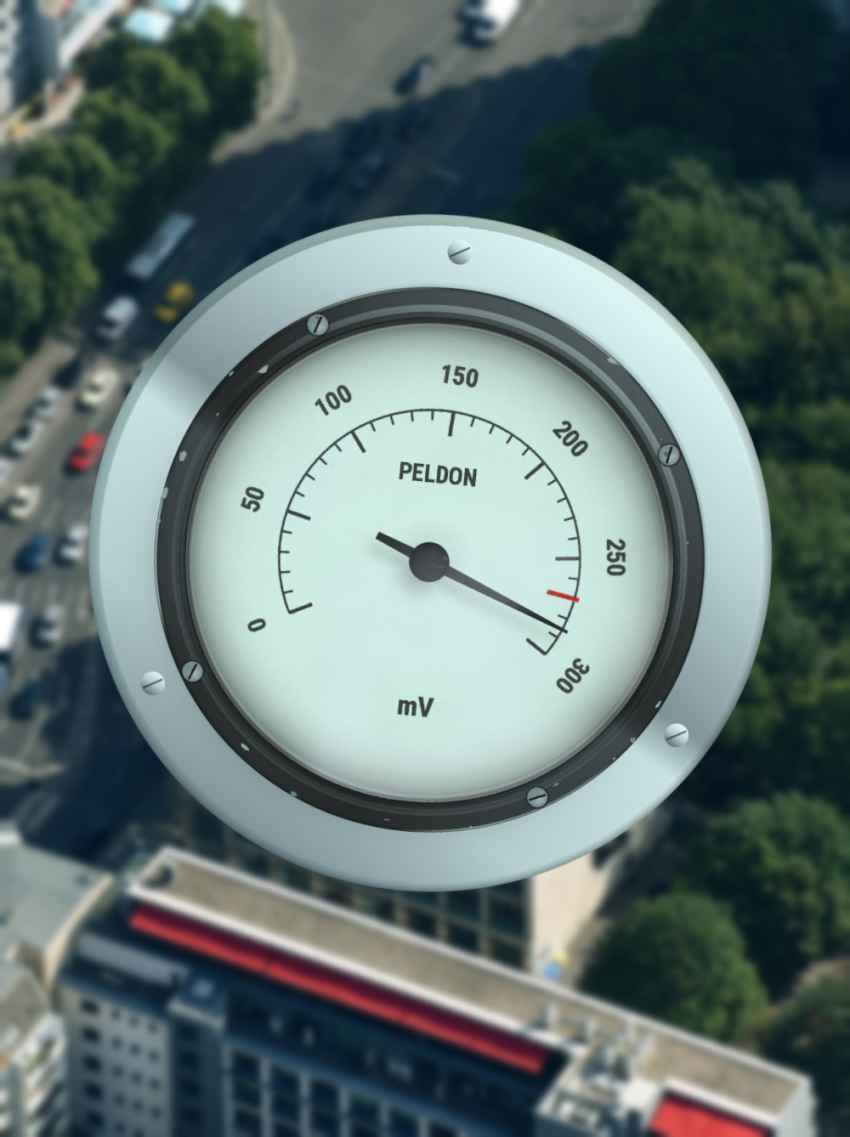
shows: value=285 unit=mV
